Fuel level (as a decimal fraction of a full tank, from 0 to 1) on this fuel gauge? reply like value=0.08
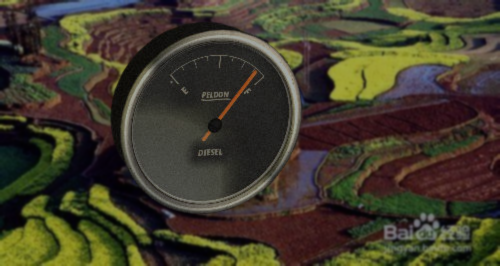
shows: value=0.875
